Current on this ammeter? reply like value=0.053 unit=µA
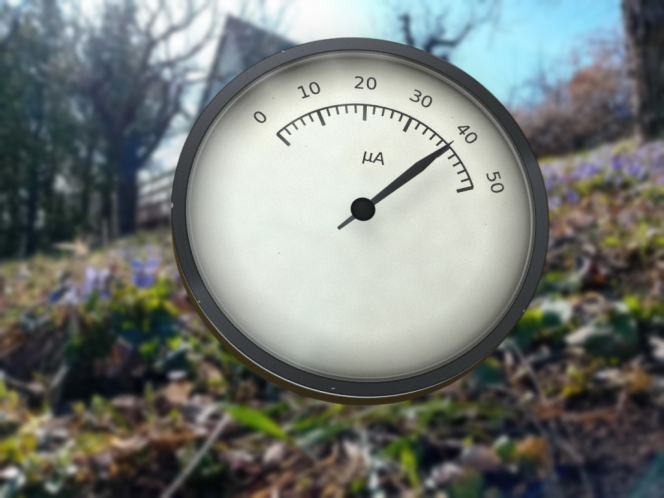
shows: value=40 unit=µA
